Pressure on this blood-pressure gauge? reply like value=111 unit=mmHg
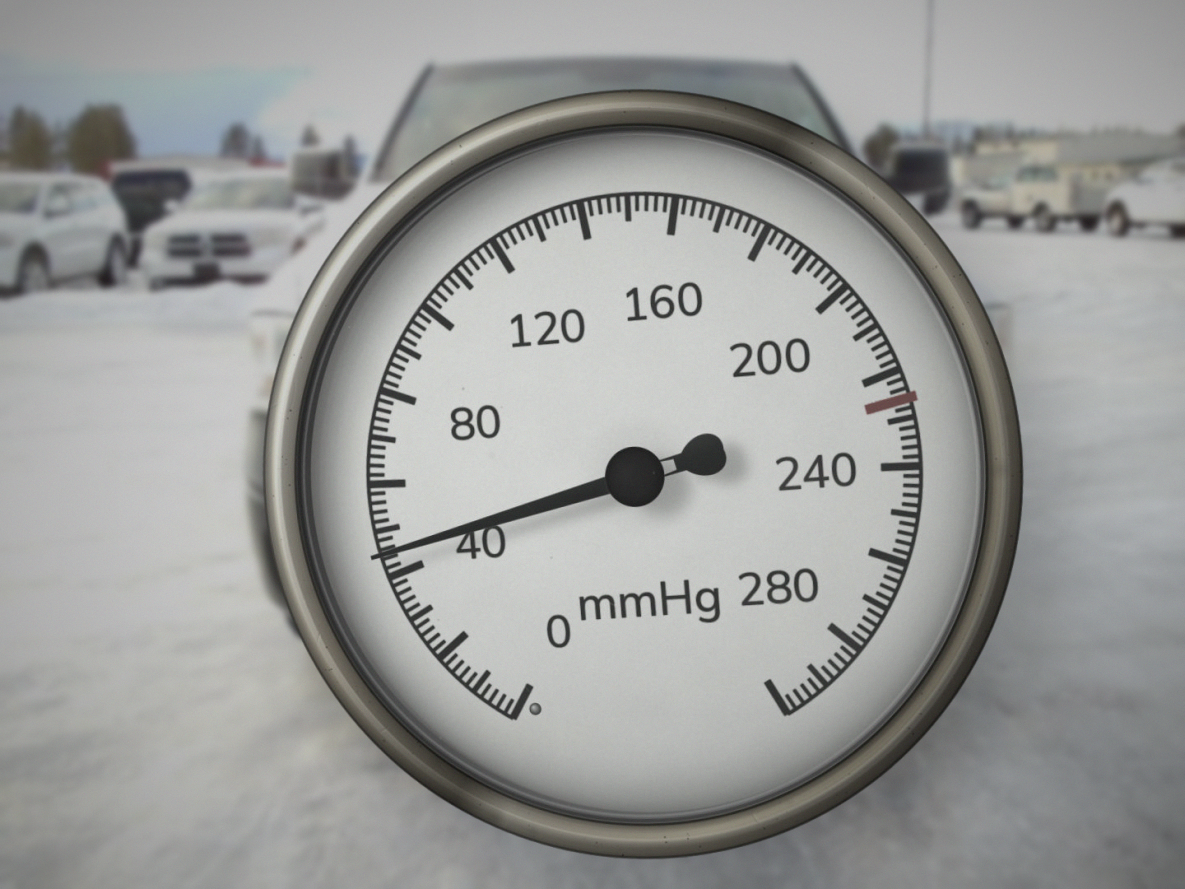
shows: value=45 unit=mmHg
